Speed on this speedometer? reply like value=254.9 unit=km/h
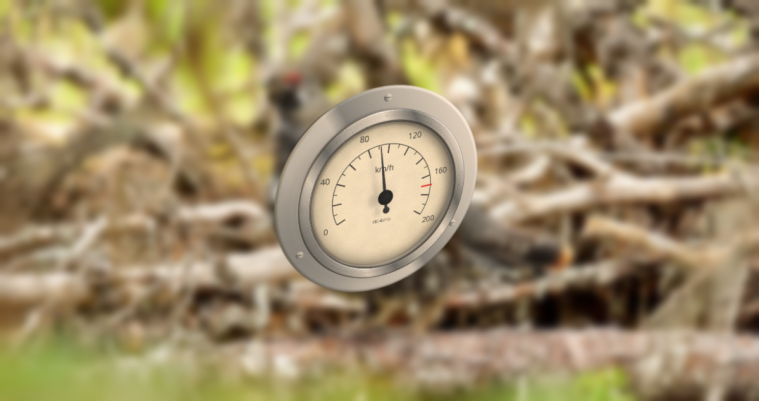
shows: value=90 unit=km/h
